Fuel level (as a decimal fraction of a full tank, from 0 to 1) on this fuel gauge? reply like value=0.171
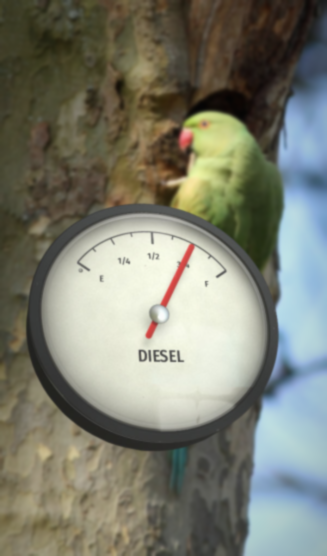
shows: value=0.75
